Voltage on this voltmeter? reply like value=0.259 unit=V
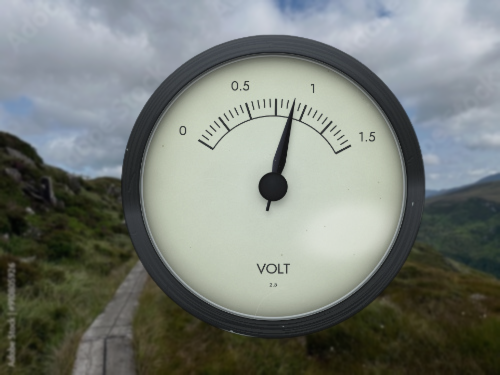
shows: value=0.9 unit=V
